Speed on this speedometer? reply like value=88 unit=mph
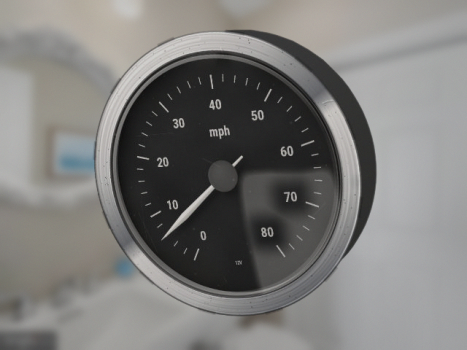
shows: value=6 unit=mph
